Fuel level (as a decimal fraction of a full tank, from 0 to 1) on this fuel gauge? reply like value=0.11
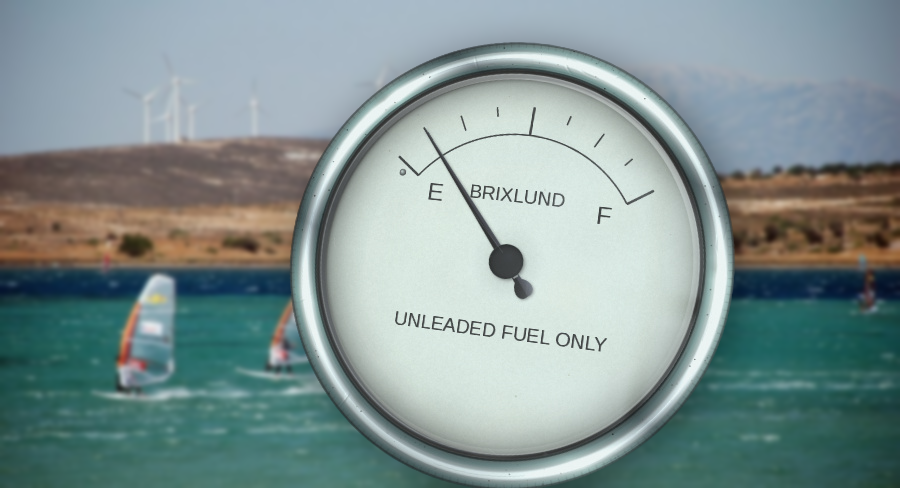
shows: value=0.125
